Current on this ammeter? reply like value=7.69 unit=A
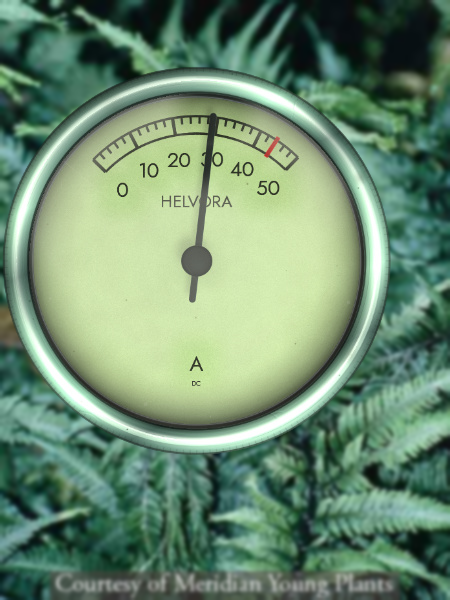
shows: value=29 unit=A
